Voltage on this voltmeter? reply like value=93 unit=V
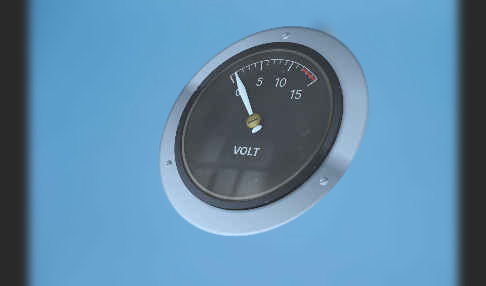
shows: value=1 unit=V
